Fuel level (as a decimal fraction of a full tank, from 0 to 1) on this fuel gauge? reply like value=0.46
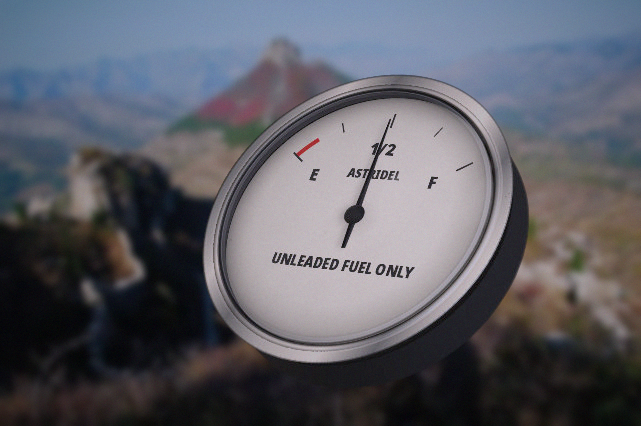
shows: value=0.5
